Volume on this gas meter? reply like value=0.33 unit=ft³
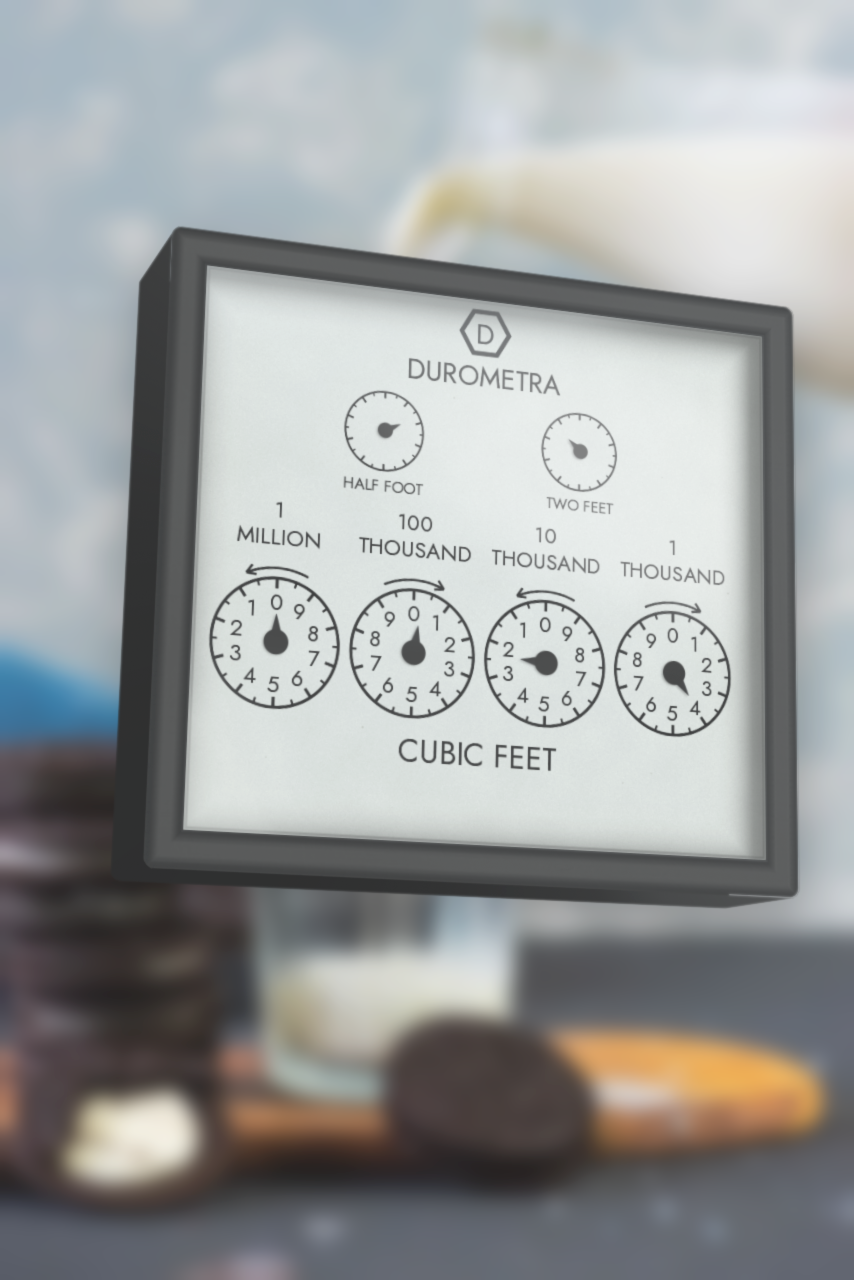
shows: value=2400 unit=ft³
